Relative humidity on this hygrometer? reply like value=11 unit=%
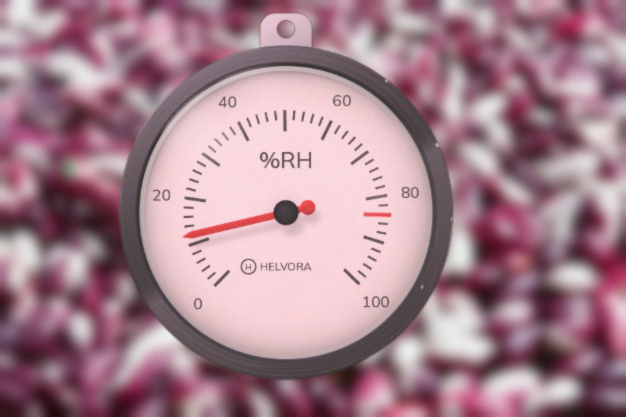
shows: value=12 unit=%
